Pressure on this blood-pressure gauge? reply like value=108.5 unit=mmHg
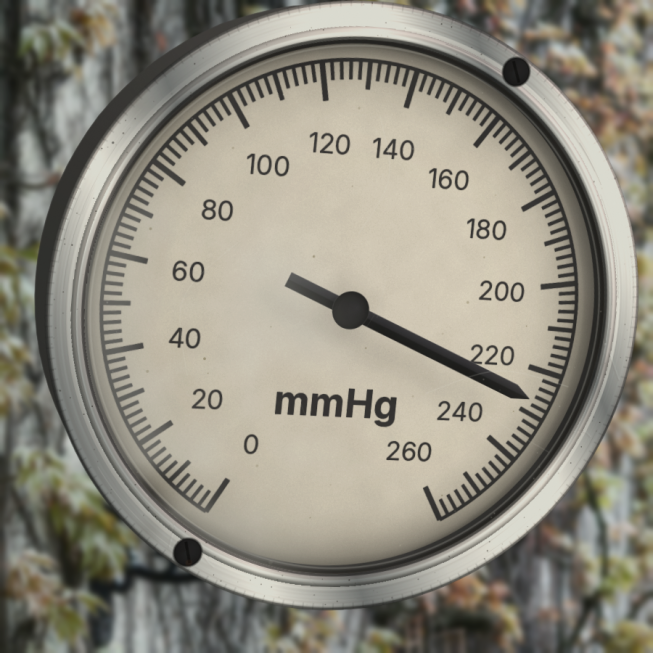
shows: value=227 unit=mmHg
